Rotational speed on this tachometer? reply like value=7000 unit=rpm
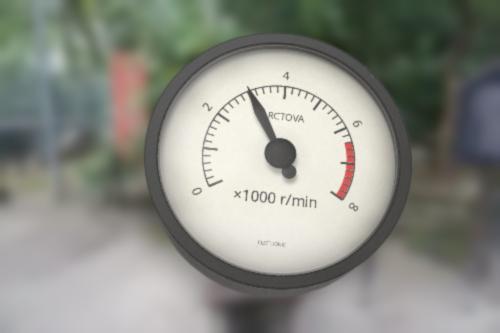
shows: value=3000 unit=rpm
